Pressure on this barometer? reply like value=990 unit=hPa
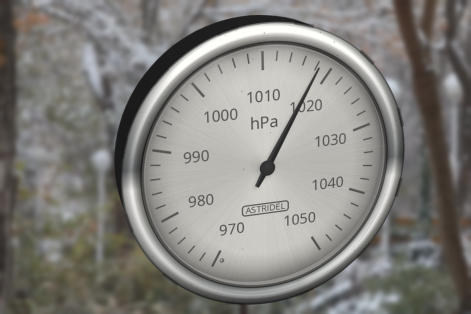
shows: value=1018 unit=hPa
